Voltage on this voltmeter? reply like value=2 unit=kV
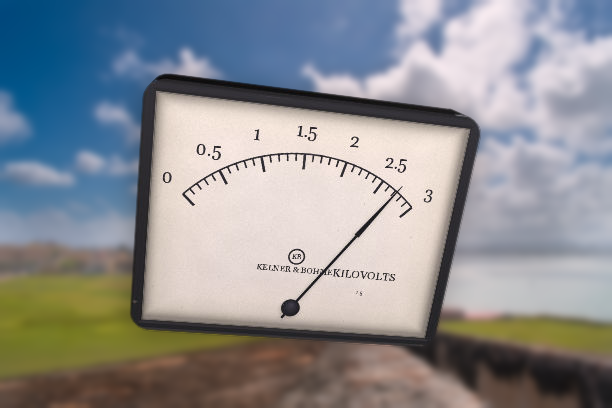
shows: value=2.7 unit=kV
